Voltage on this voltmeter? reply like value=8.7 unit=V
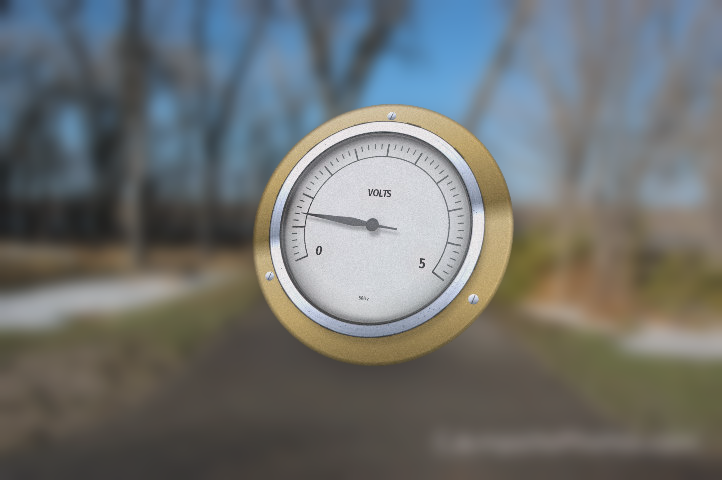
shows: value=0.7 unit=V
